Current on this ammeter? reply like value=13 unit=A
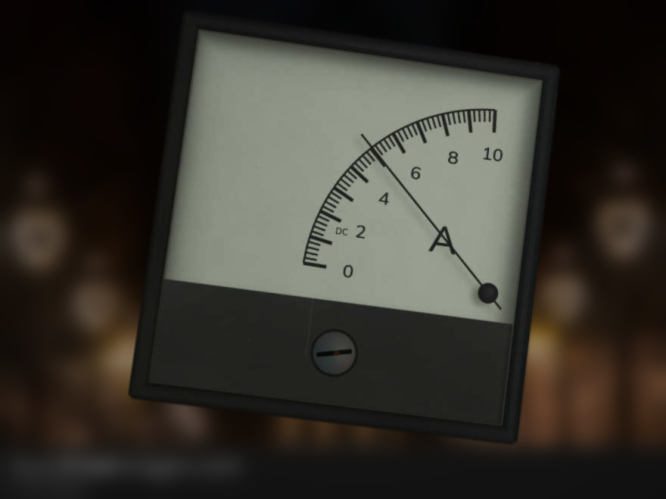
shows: value=5 unit=A
